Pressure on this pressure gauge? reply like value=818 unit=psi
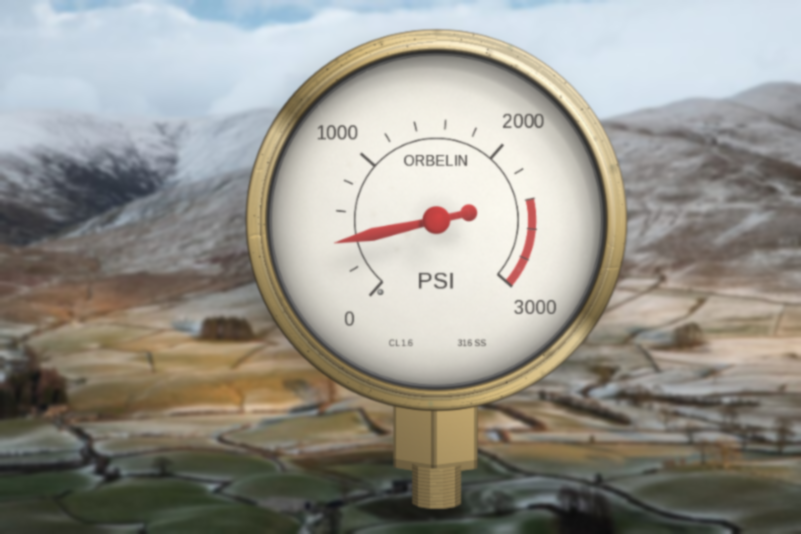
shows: value=400 unit=psi
